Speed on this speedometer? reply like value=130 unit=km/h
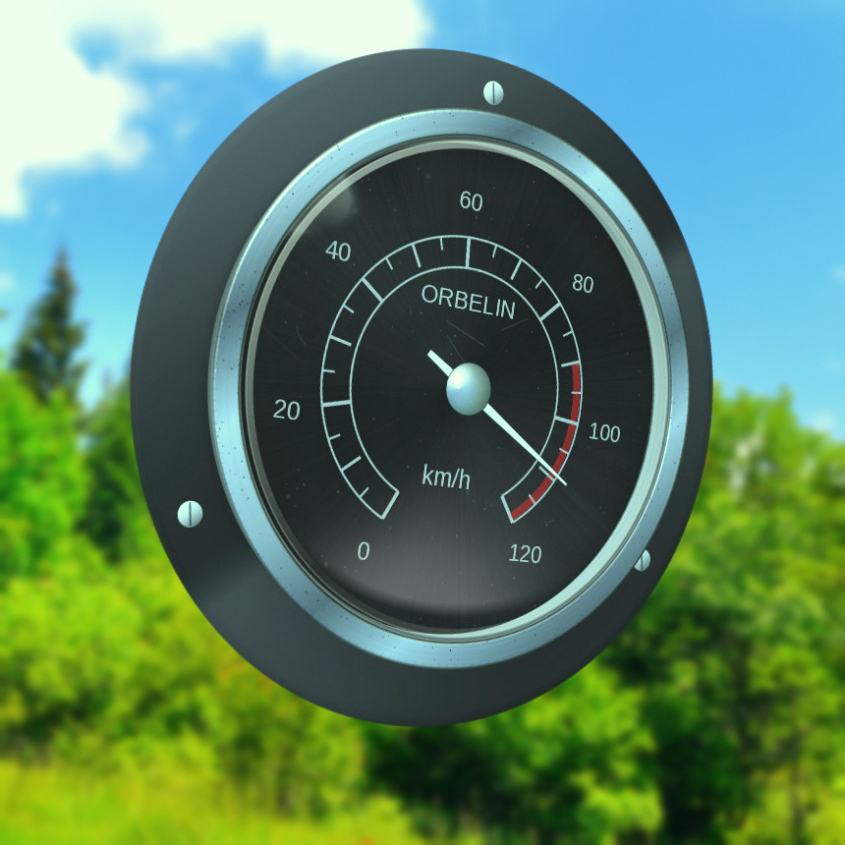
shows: value=110 unit=km/h
